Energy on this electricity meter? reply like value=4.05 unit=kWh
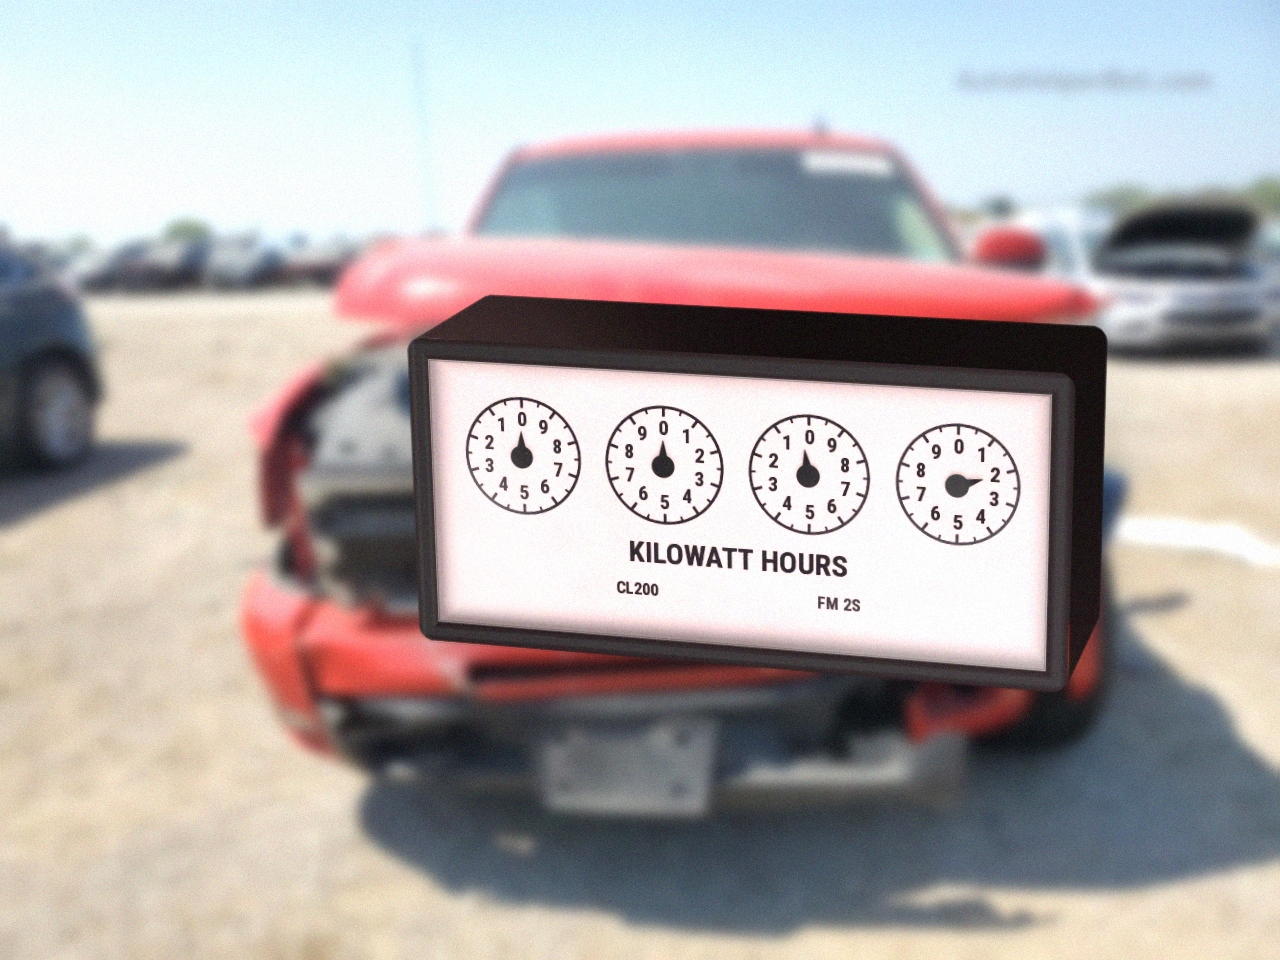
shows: value=2 unit=kWh
